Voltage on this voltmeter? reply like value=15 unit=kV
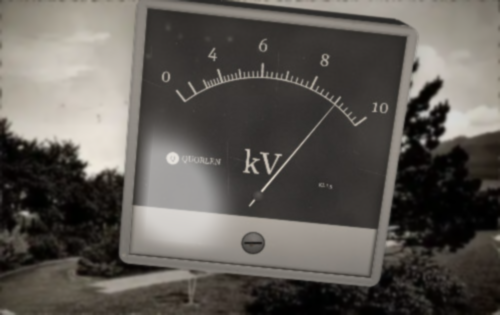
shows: value=9 unit=kV
